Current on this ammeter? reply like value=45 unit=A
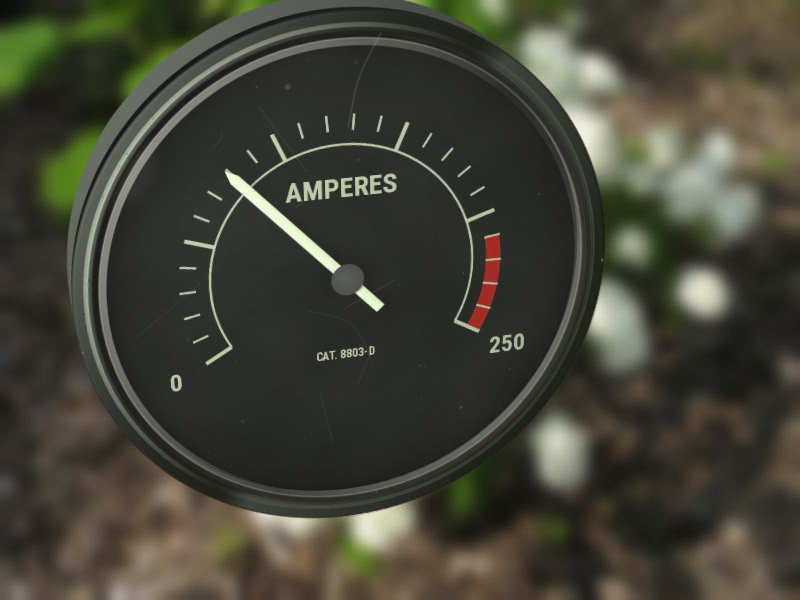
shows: value=80 unit=A
